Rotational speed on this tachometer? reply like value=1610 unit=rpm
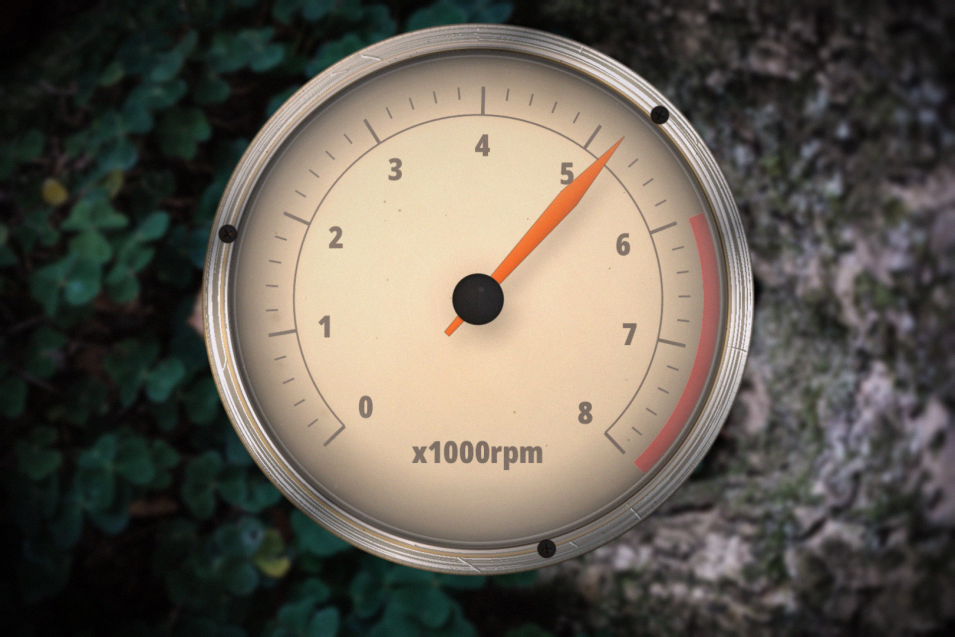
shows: value=5200 unit=rpm
